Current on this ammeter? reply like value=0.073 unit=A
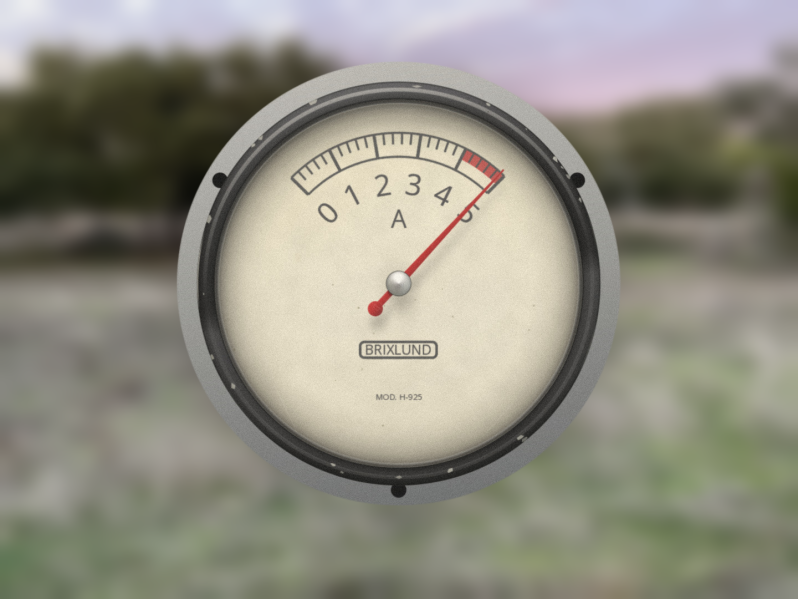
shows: value=4.9 unit=A
